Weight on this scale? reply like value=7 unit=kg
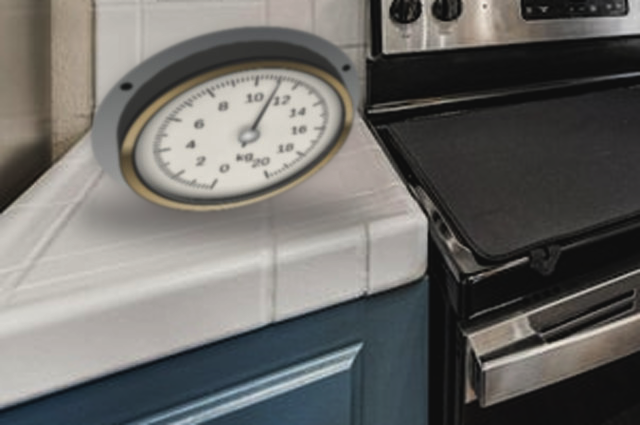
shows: value=11 unit=kg
